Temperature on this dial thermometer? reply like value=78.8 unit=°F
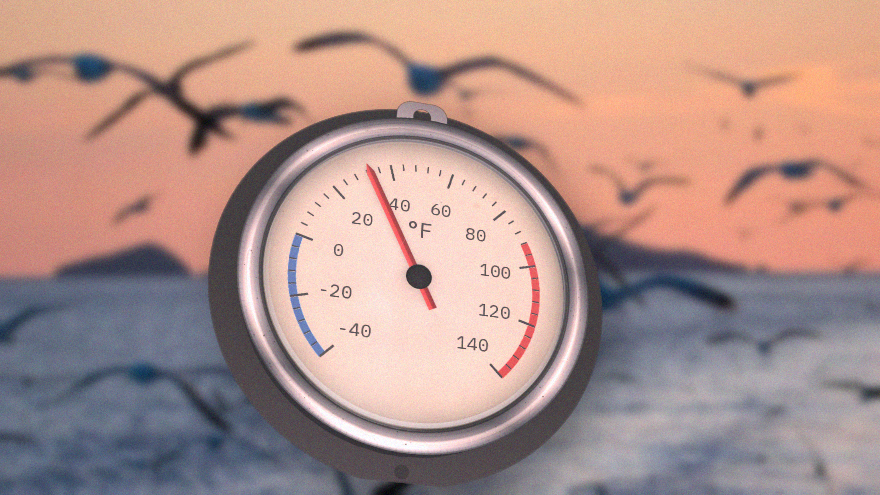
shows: value=32 unit=°F
